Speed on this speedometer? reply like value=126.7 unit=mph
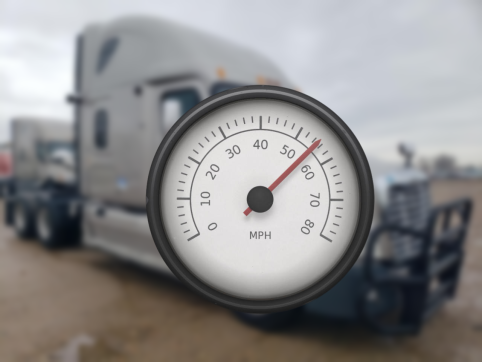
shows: value=55 unit=mph
